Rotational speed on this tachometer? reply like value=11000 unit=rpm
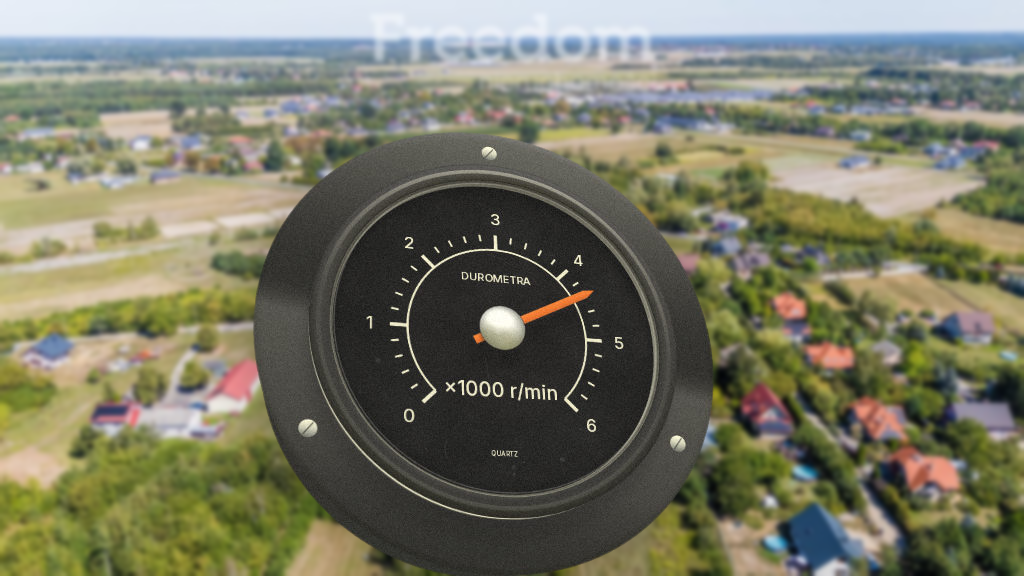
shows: value=4400 unit=rpm
